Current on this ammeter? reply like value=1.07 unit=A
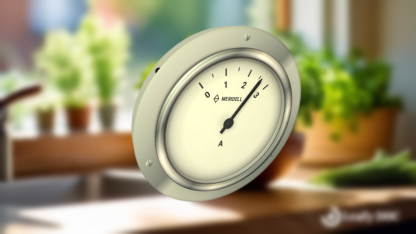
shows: value=2.5 unit=A
